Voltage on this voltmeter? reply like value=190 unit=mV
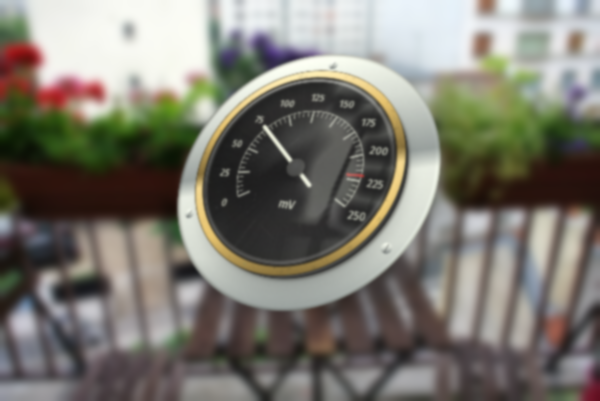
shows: value=75 unit=mV
